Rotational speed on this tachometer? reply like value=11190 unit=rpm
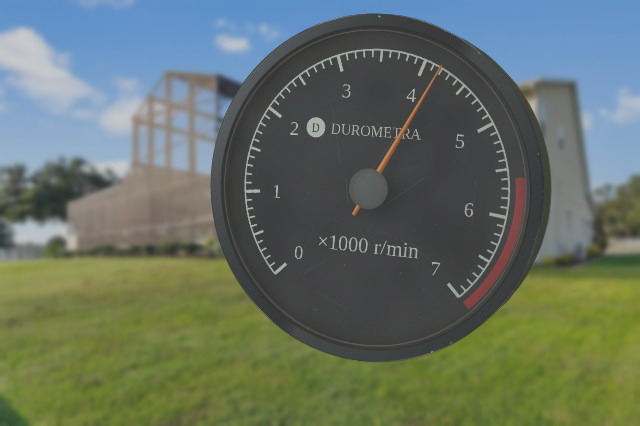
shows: value=4200 unit=rpm
